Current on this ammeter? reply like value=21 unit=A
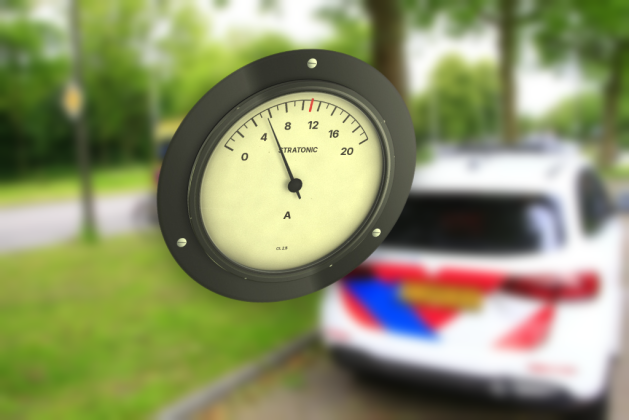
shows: value=5.5 unit=A
